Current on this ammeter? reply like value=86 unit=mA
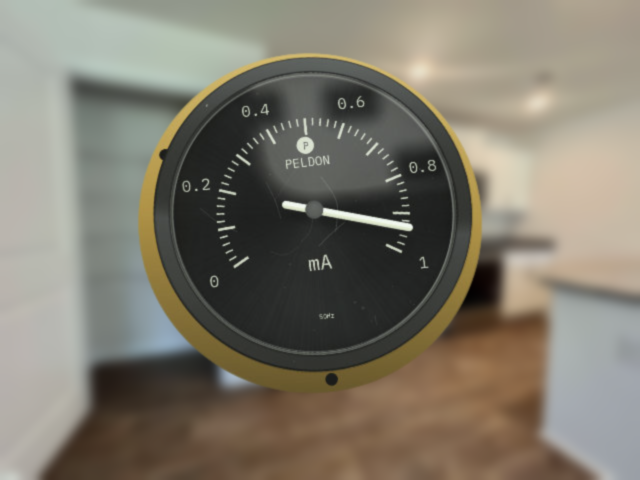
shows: value=0.94 unit=mA
